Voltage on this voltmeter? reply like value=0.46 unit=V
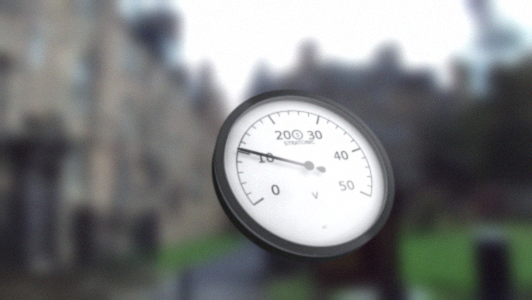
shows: value=10 unit=V
